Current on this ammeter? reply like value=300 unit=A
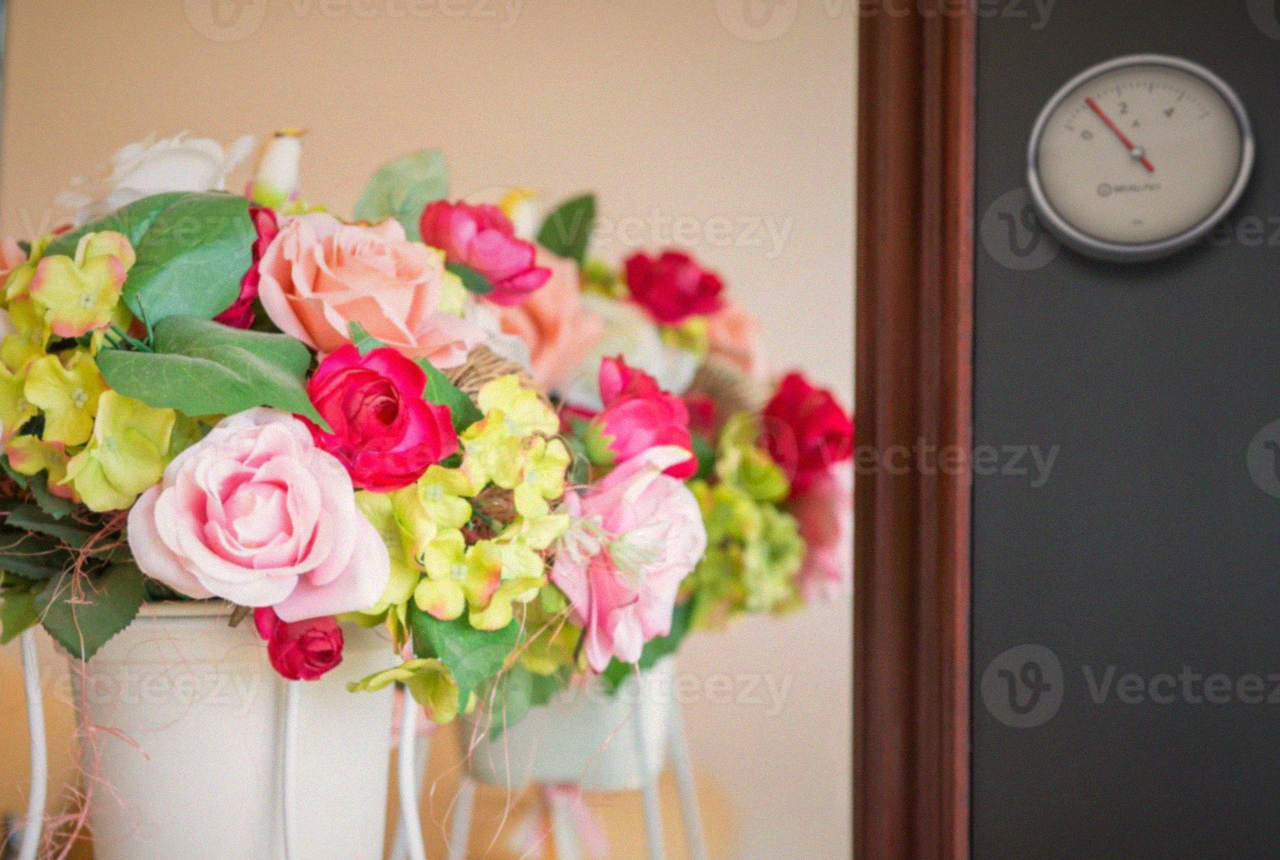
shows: value=1 unit=A
